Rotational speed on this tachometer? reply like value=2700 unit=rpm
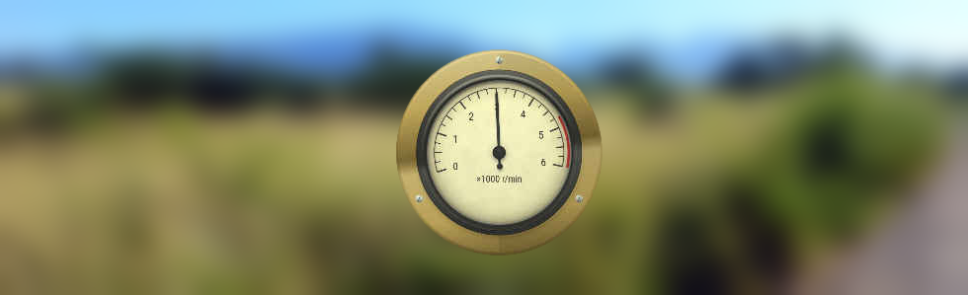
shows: value=3000 unit=rpm
